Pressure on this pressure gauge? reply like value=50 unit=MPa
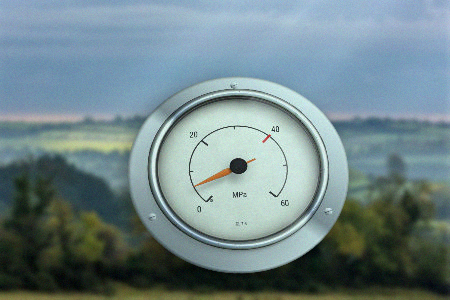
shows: value=5 unit=MPa
